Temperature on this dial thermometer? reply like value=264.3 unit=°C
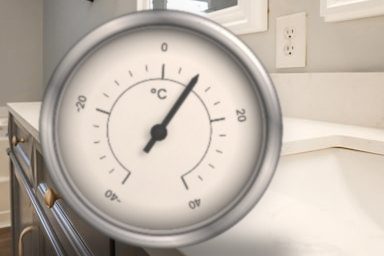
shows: value=8 unit=°C
